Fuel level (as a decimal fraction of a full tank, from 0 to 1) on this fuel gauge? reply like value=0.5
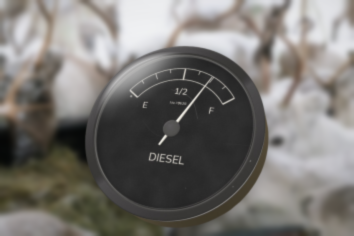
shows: value=0.75
